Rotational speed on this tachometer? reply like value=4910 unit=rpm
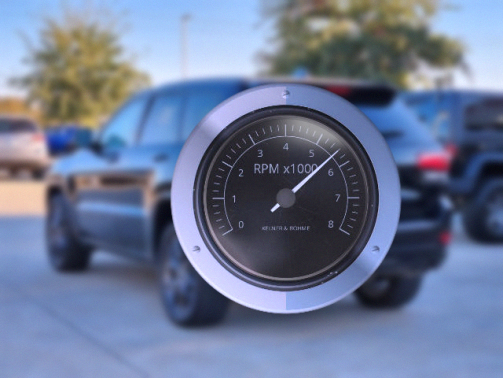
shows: value=5600 unit=rpm
